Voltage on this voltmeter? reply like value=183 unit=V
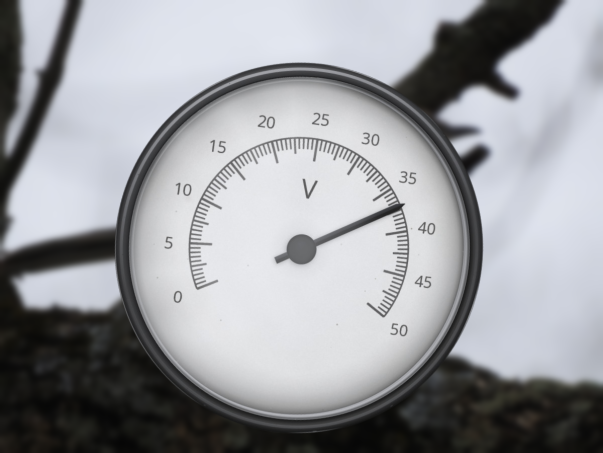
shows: value=37 unit=V
